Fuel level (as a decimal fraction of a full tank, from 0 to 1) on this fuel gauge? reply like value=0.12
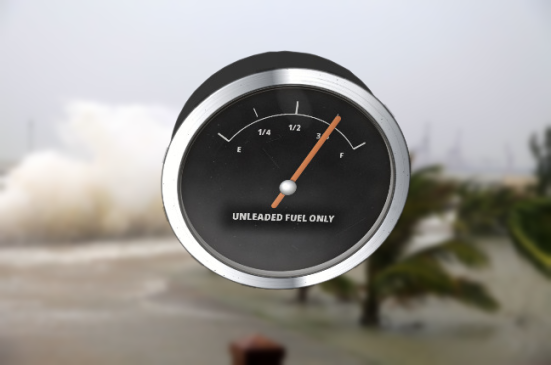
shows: value=0.75
